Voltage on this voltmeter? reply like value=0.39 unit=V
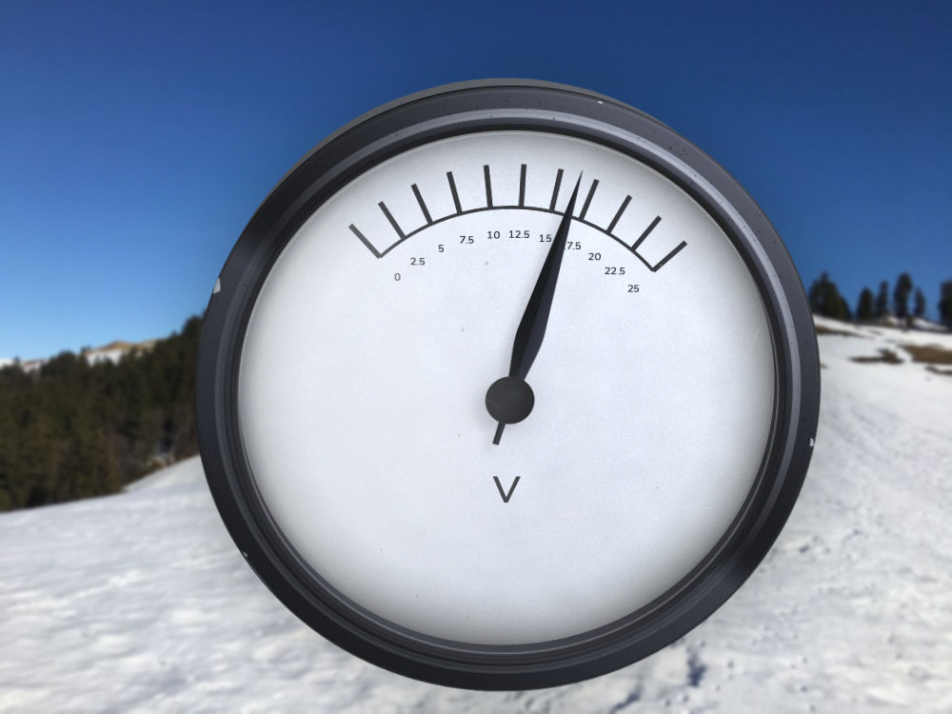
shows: value=16.25 unit=V
